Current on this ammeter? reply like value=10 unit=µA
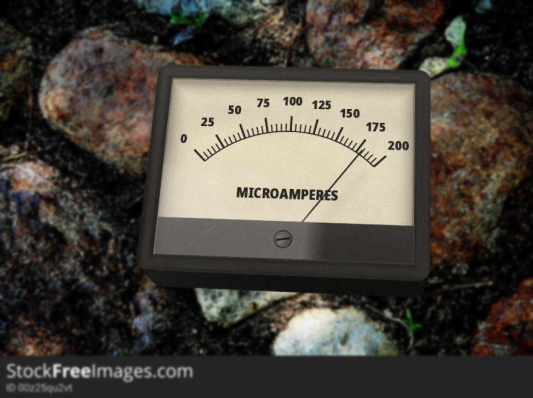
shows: value=180 unit=µA
